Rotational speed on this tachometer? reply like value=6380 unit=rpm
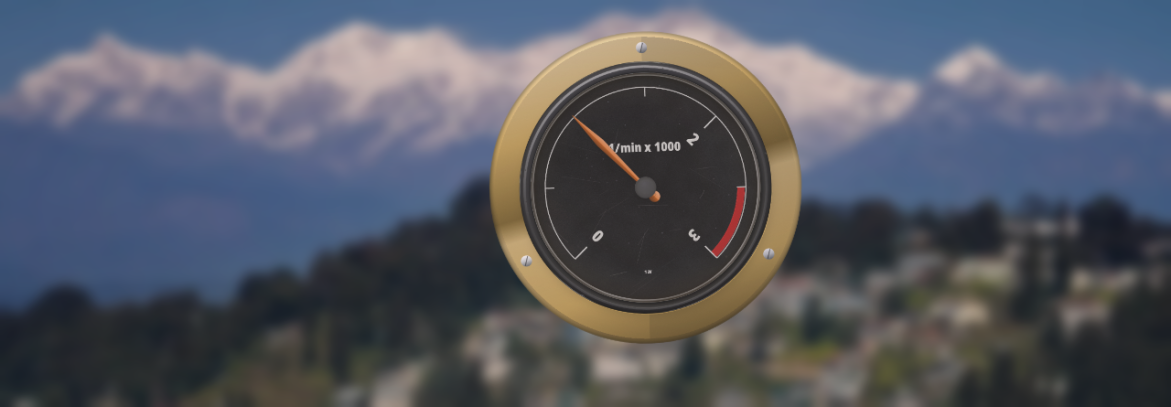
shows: value=1000 unit=rpm
